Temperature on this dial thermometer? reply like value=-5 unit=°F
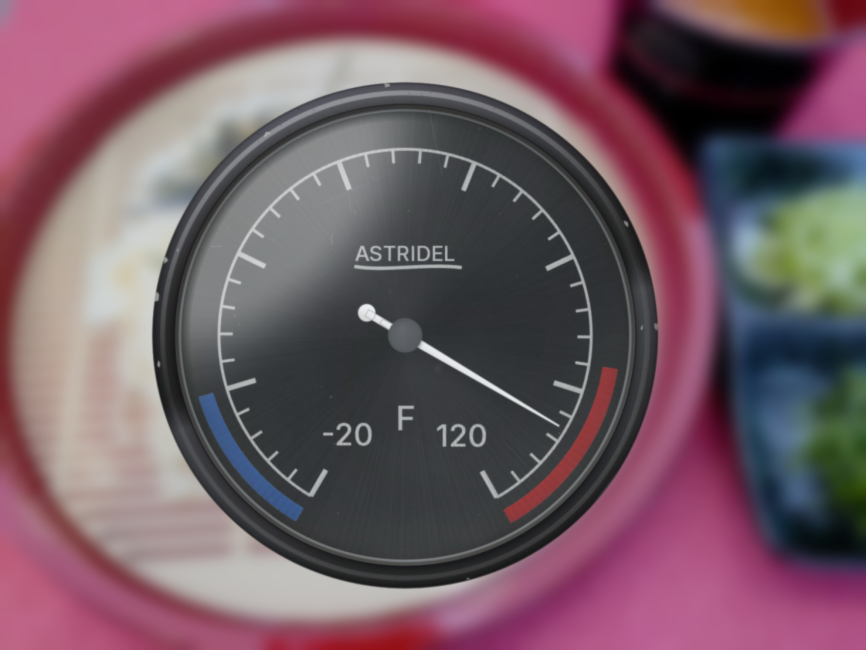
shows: value=106 unit=°F
